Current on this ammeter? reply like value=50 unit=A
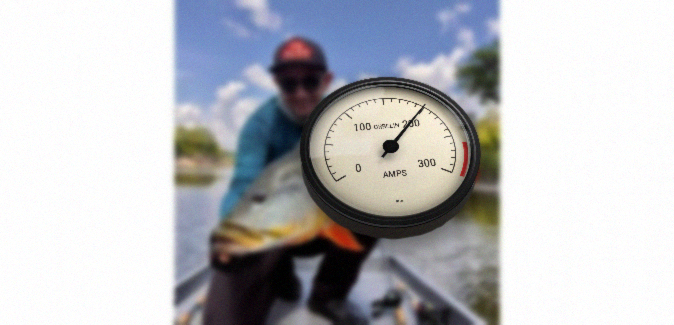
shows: value=200 unit=A
